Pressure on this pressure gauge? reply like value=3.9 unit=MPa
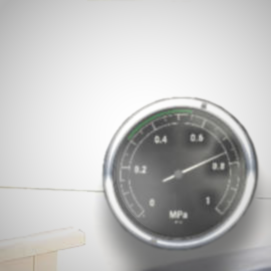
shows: value=0.75 unit=MPa
